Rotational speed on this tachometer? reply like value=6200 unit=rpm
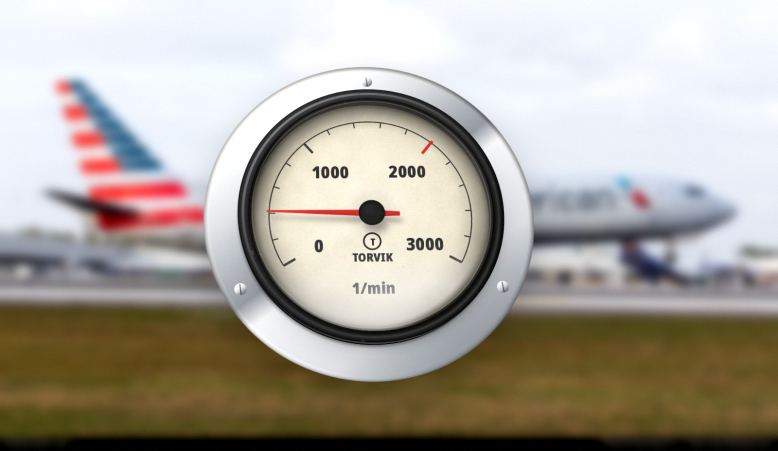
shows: value=400 unit=rpm
